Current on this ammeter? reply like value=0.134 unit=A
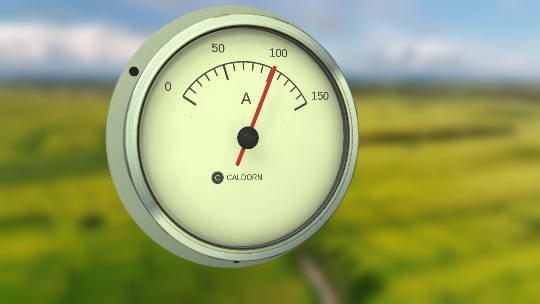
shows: value=100 unit=A
